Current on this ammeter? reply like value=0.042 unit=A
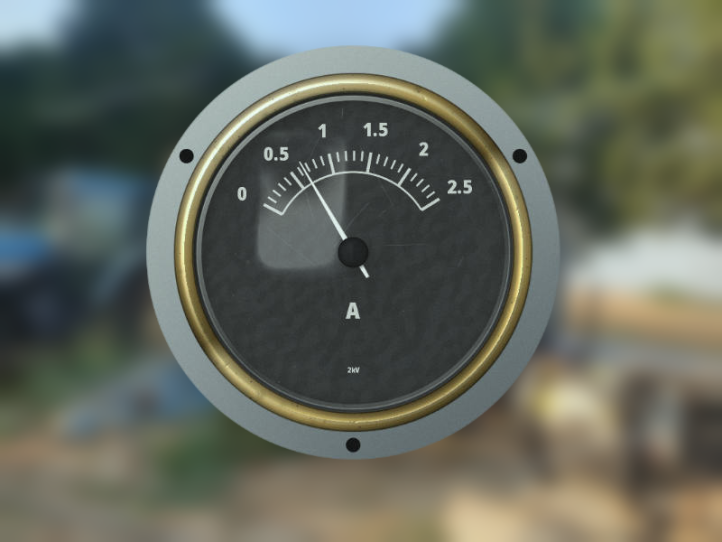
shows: value=0.65 unit=A
